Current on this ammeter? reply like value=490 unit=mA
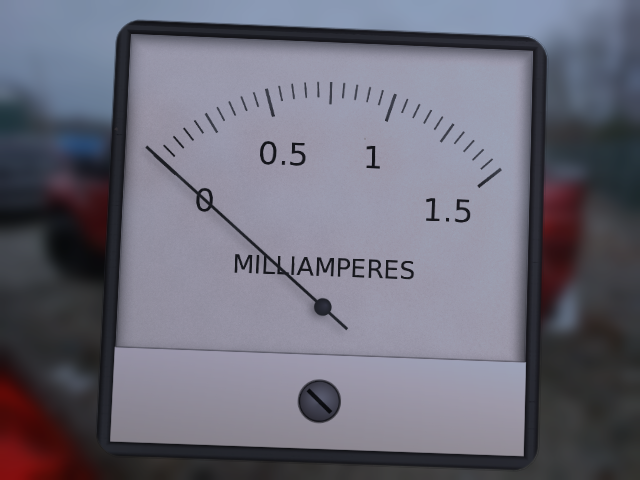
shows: value=0 unit=mA
